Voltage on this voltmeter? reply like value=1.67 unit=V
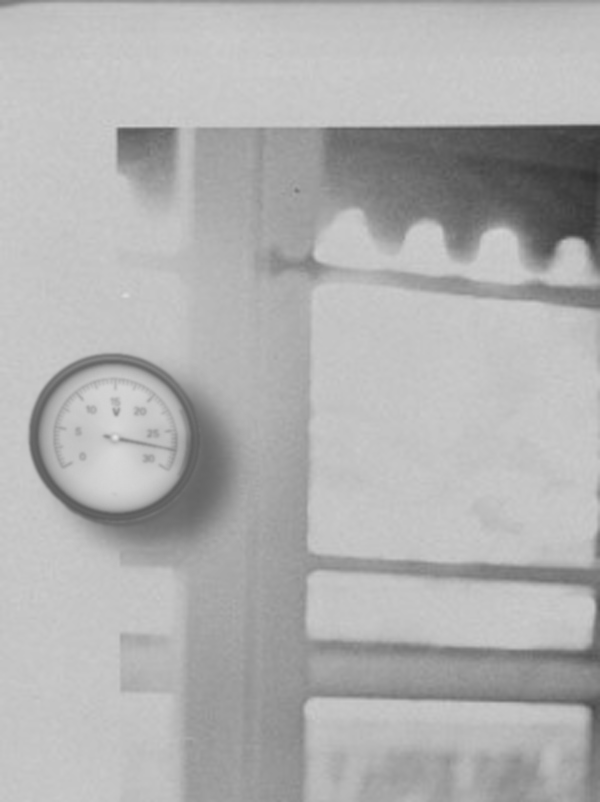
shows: value=27.5 unit=V
